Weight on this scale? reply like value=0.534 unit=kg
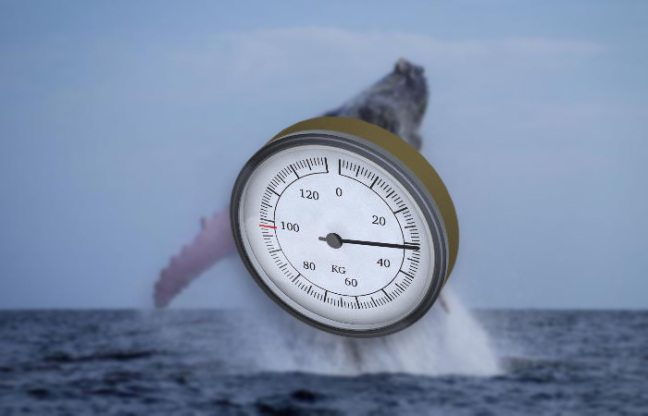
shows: value=30 unit=kg
